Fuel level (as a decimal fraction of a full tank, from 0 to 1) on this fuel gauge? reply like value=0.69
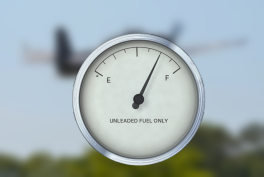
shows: value=0.75
